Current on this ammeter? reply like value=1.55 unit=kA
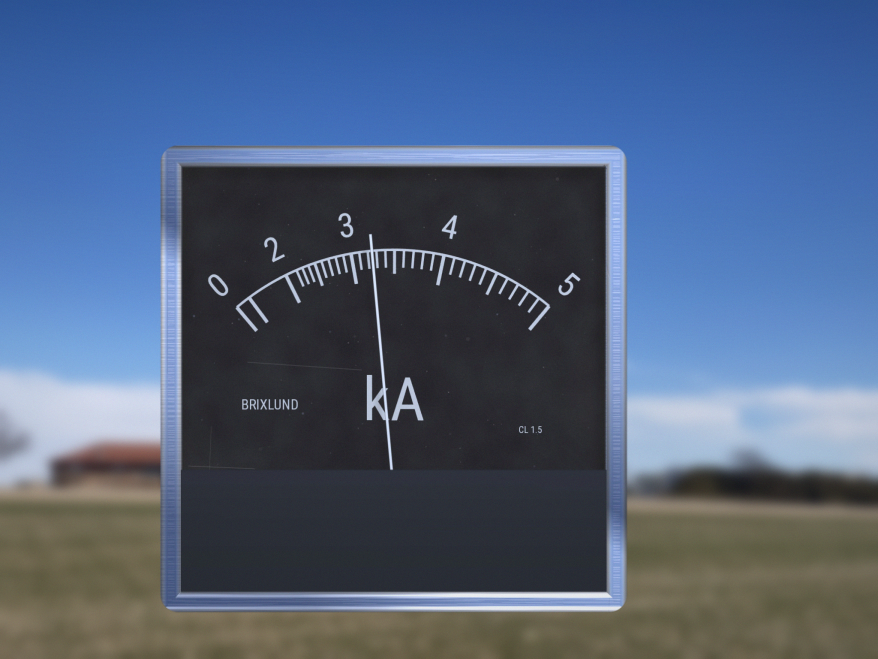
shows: value=3.25 unit=kA
